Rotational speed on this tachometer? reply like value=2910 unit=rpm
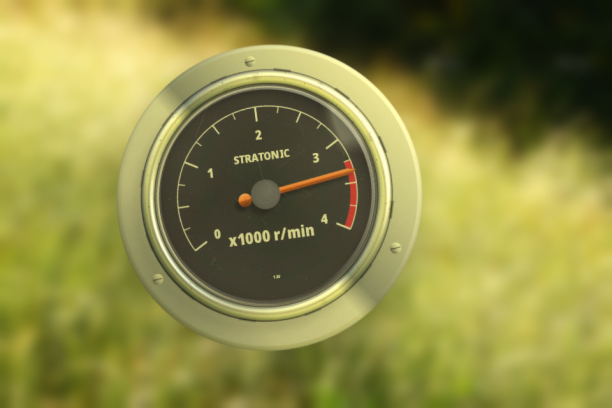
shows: value=3375 unit=rpm
